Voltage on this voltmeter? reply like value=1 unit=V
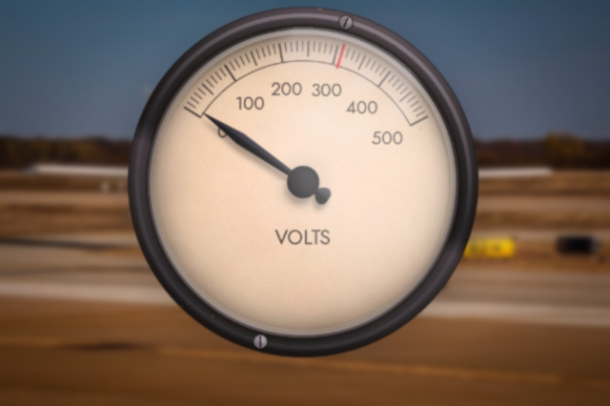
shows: value=10 unit=V
